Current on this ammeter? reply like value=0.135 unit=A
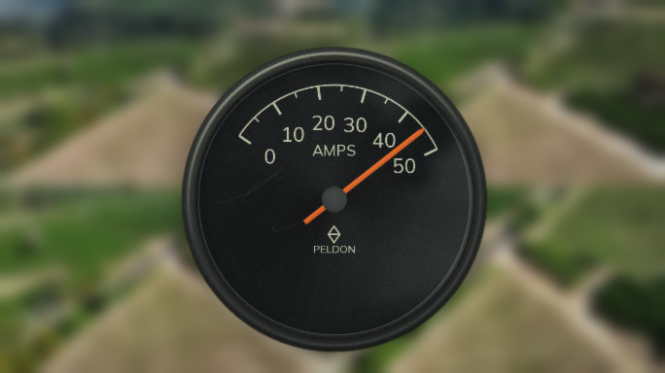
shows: value=45 unit=A
